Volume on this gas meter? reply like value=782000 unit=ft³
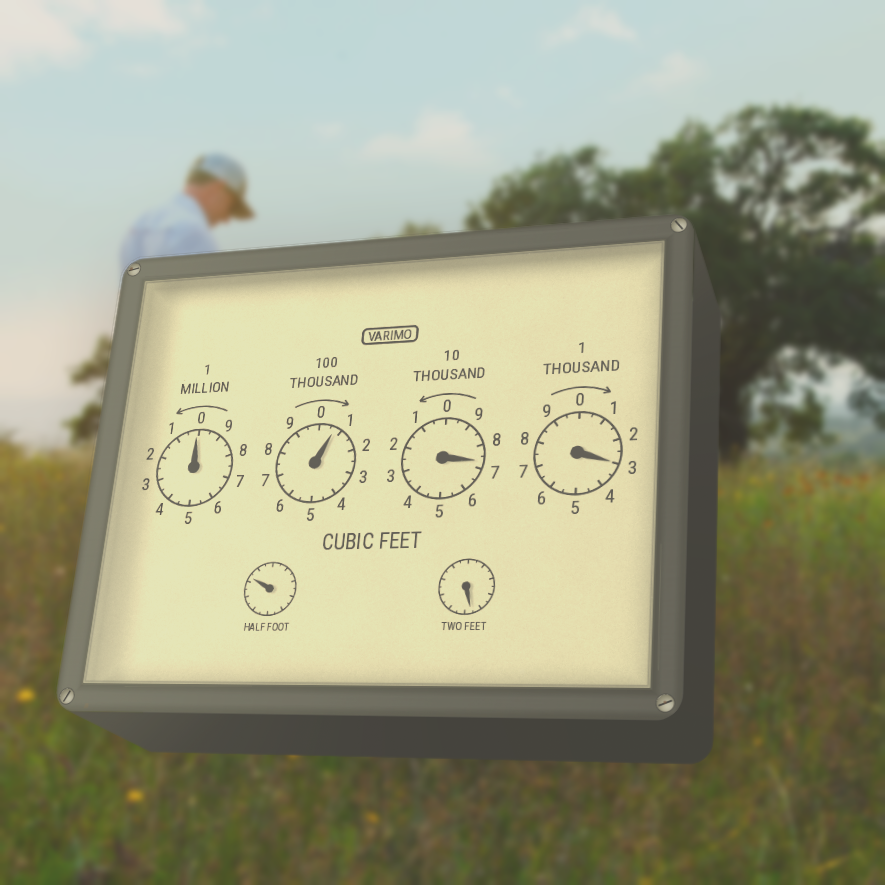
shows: value=7300 unit=ft³
